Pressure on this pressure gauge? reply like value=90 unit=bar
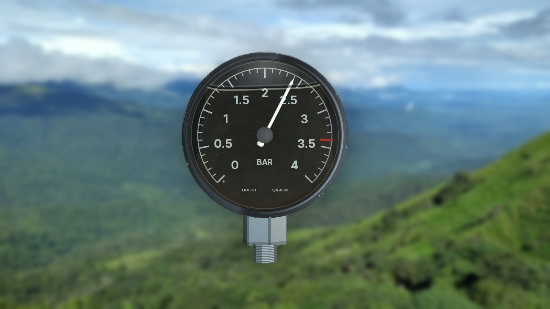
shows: value=2.4 unit=bar
